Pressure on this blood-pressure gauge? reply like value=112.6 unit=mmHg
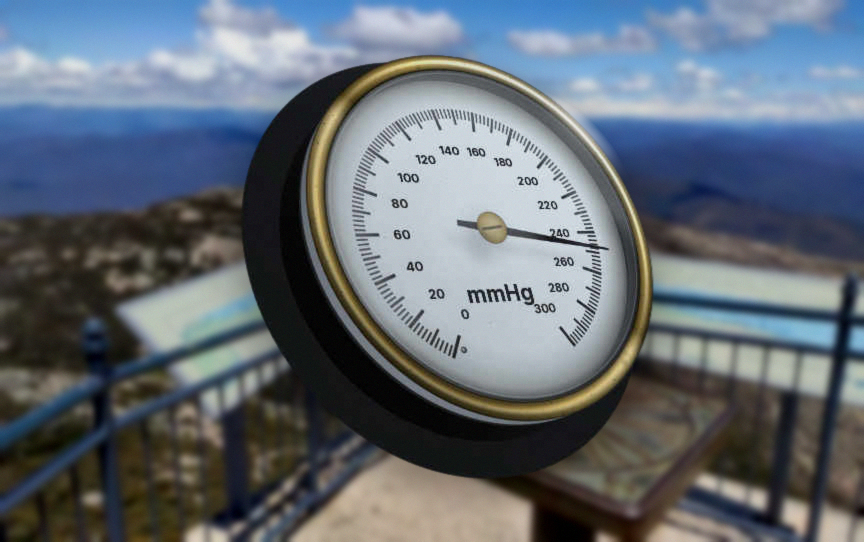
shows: value=250 unit=mmHg
